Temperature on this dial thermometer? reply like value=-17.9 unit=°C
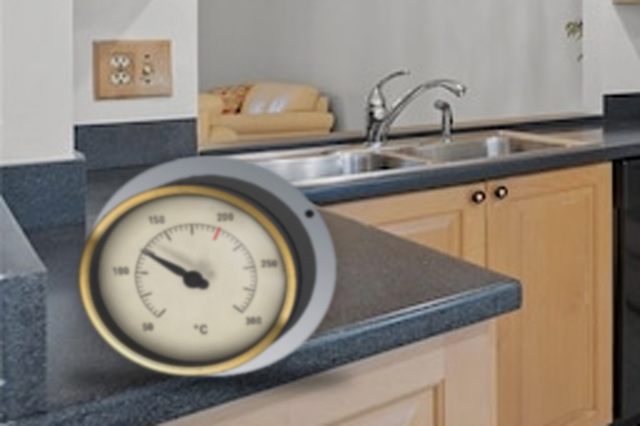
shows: value=125 unit=°C
